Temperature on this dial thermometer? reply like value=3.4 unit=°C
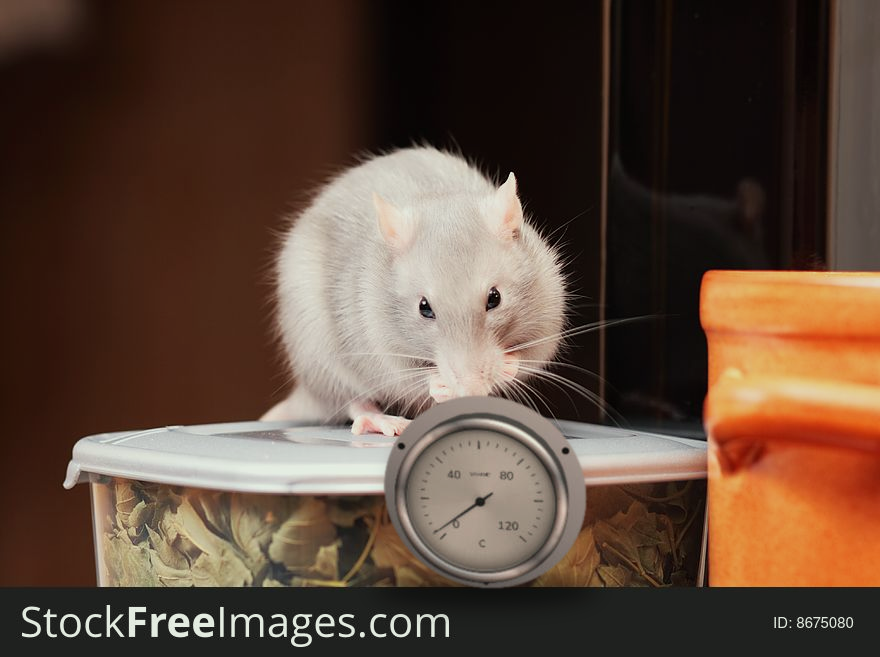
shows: value=4 unit=°C
